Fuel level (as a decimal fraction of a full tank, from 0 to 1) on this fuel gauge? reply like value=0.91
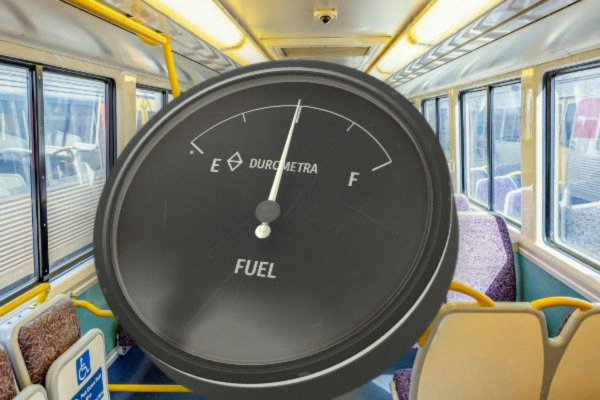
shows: value=0.5
